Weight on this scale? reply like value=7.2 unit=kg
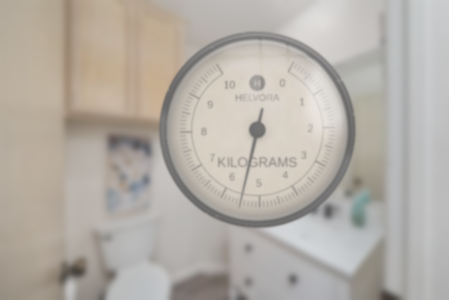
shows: value=5.5 unit=kg
